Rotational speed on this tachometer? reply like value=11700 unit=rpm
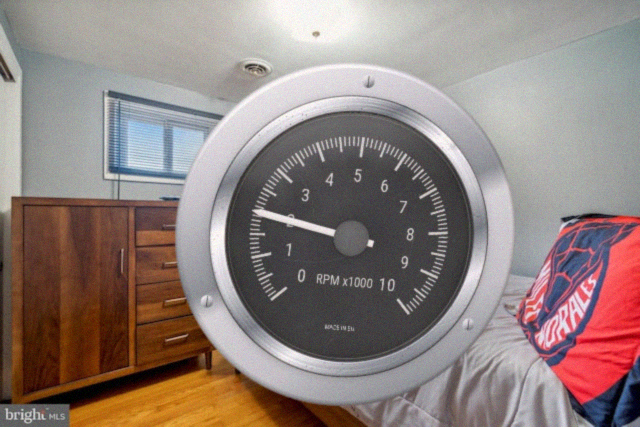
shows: value=2000 unit=rpm
